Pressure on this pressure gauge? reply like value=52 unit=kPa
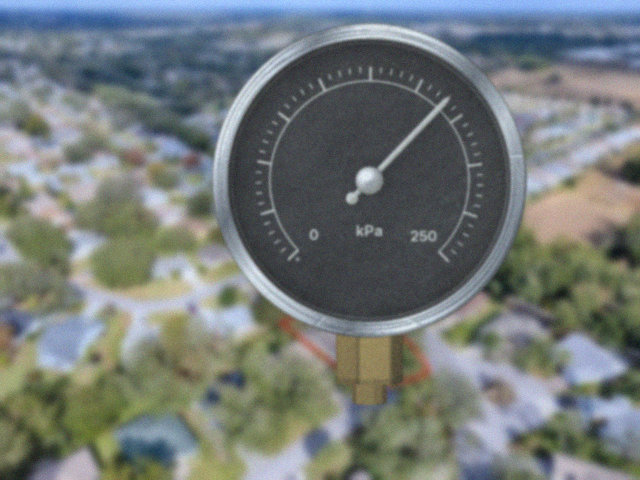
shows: value=165 unit=kPa
